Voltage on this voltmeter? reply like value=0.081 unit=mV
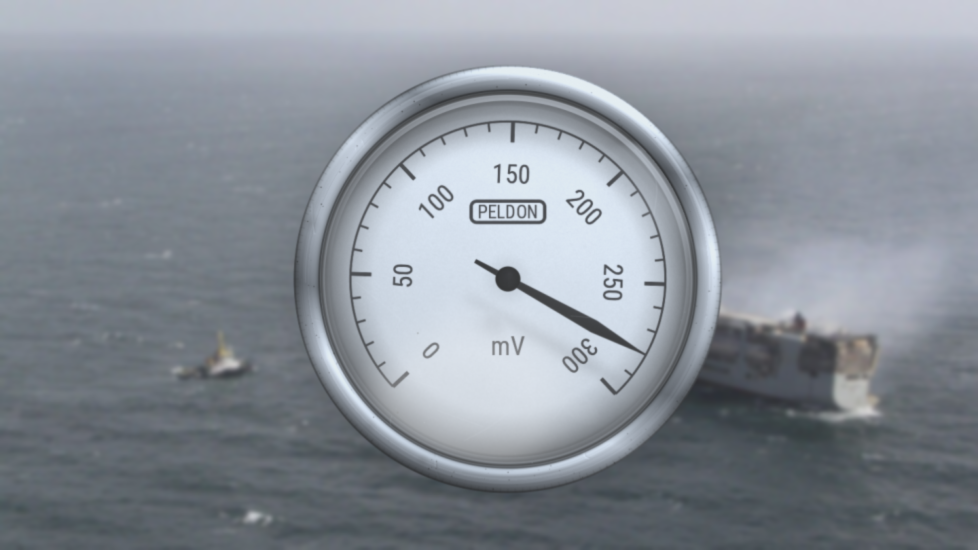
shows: value=280 unit=mV
